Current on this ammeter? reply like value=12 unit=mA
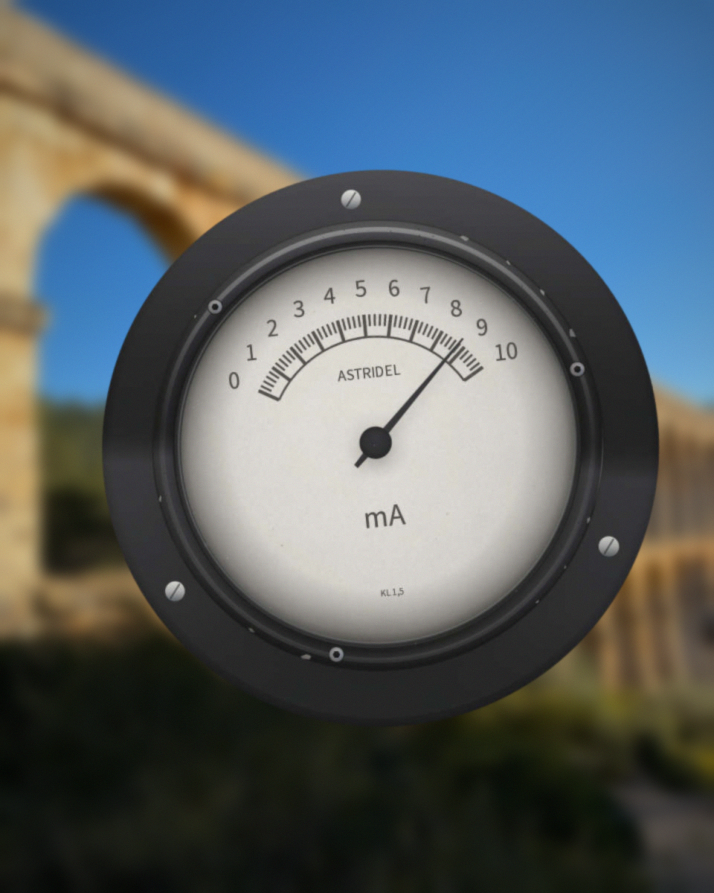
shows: value=8.8 unit=mA
